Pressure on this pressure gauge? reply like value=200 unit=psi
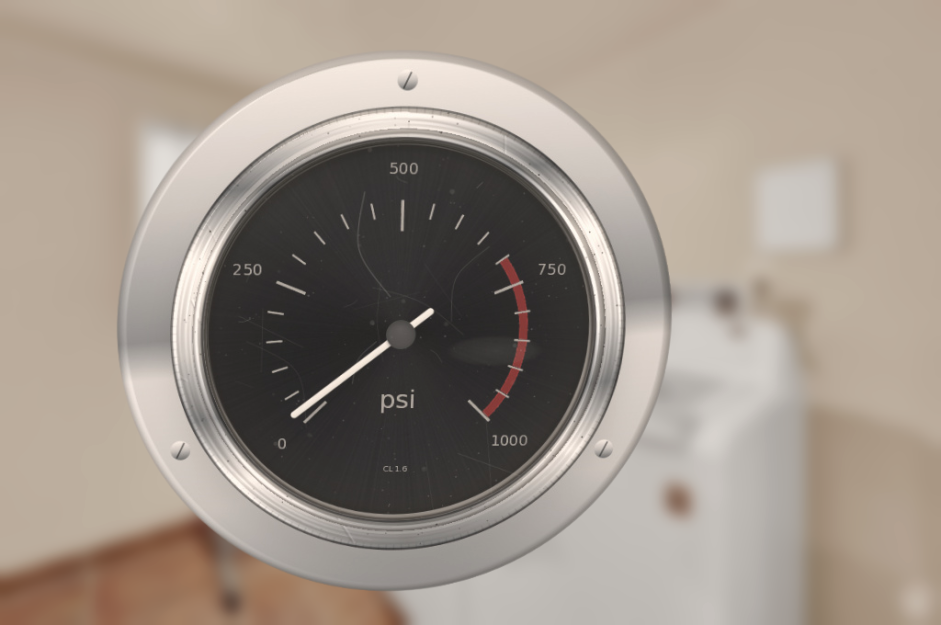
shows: value=25 unit=psi
